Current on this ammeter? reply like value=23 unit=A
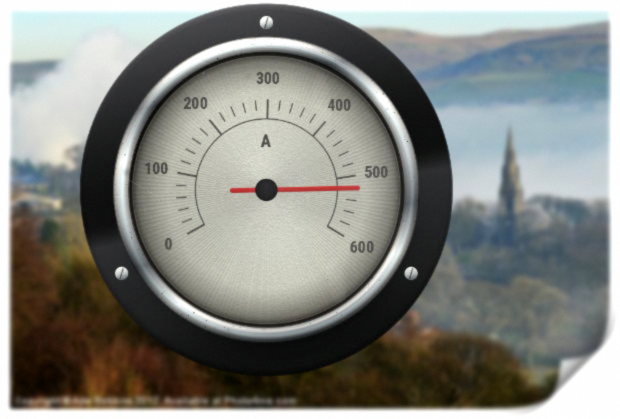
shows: value=520 unit=A
